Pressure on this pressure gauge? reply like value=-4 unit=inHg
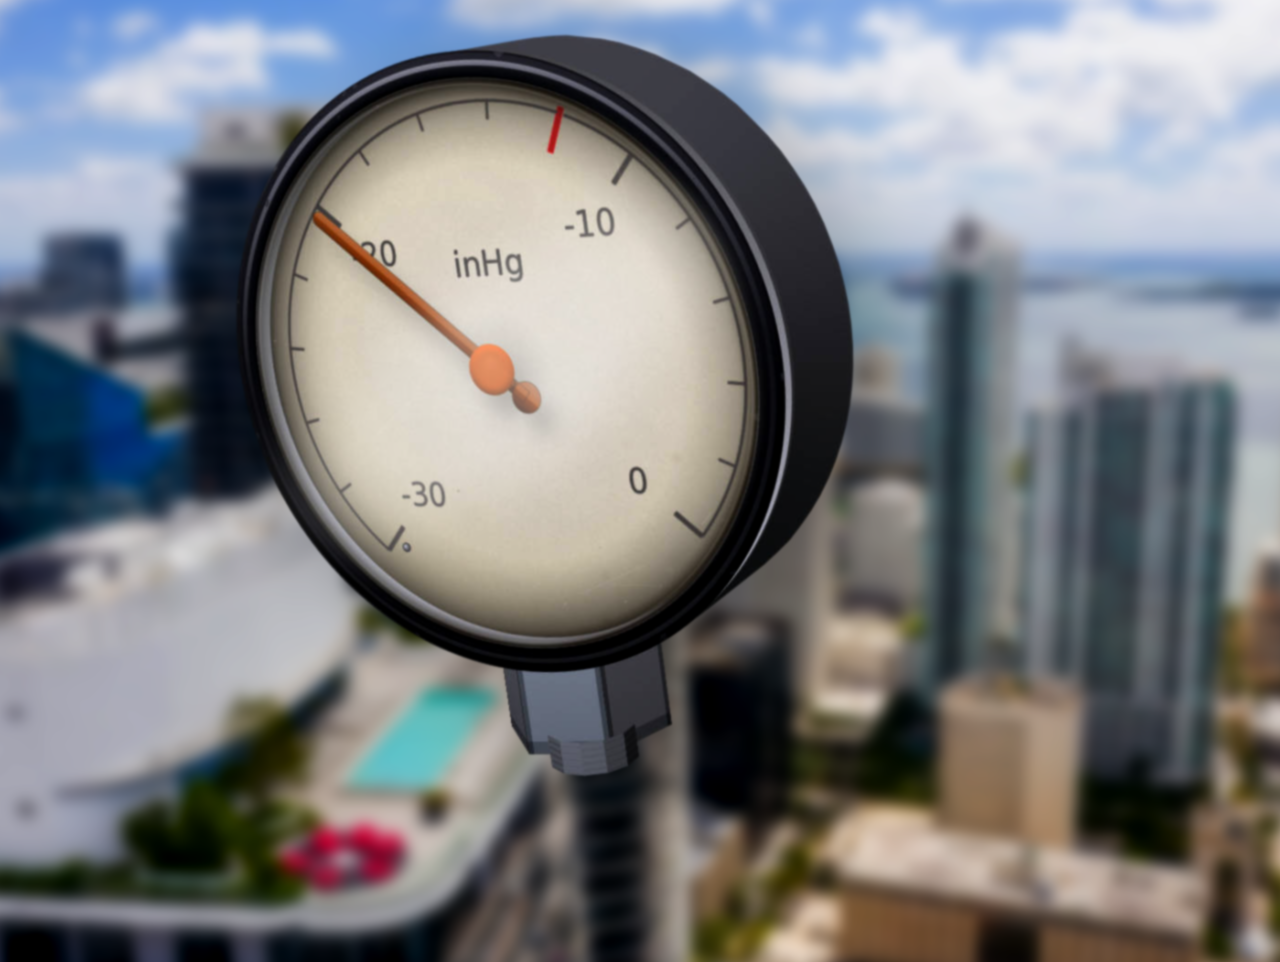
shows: value=-20 unit=inHg
